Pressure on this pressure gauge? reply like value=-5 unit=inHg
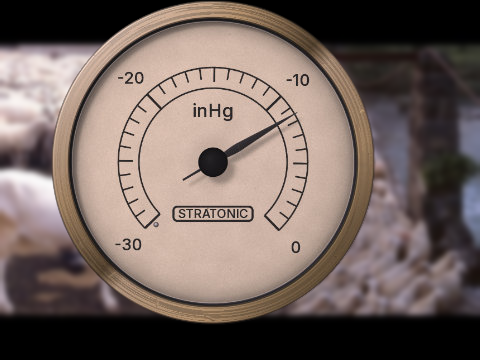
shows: value=-8.5 unit=inHg
